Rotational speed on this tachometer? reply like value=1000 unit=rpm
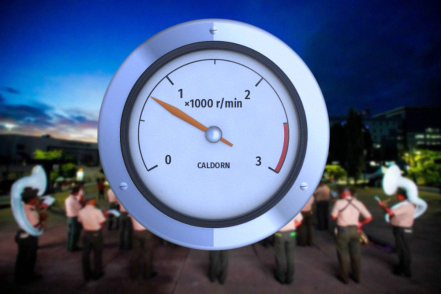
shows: value=750 unit=rpm
